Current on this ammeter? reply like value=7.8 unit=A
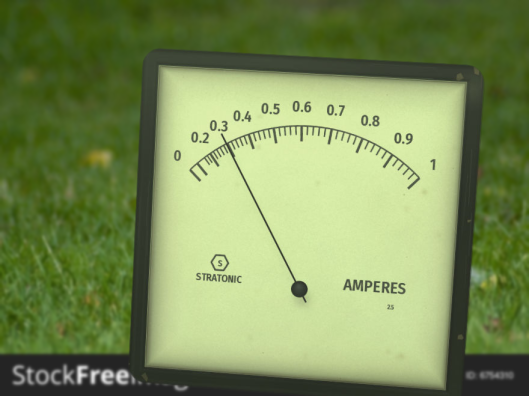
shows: value=0.3 unit=A
